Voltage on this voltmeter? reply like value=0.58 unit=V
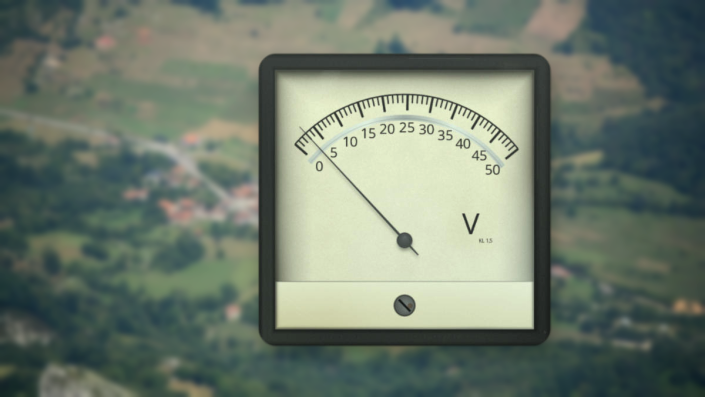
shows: value=3 unit=V
